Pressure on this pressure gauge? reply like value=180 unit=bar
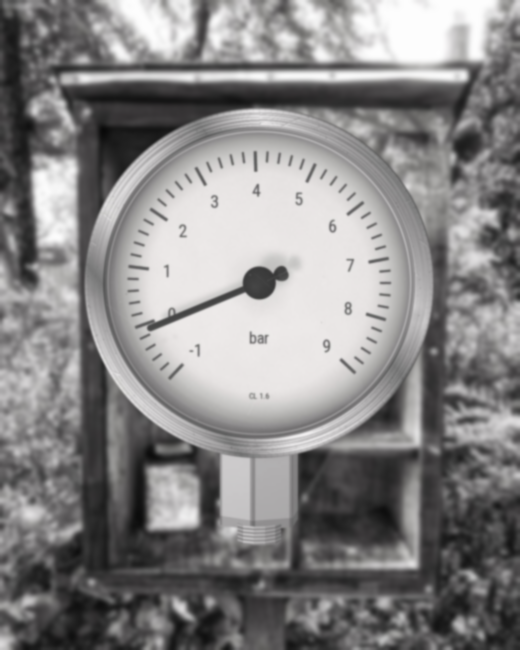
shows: value=-0.1 unit=bar
